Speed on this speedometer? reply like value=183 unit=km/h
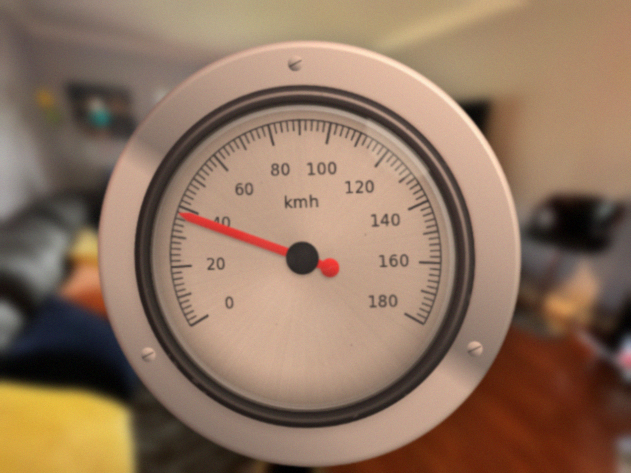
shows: value=38 unit=km/h
